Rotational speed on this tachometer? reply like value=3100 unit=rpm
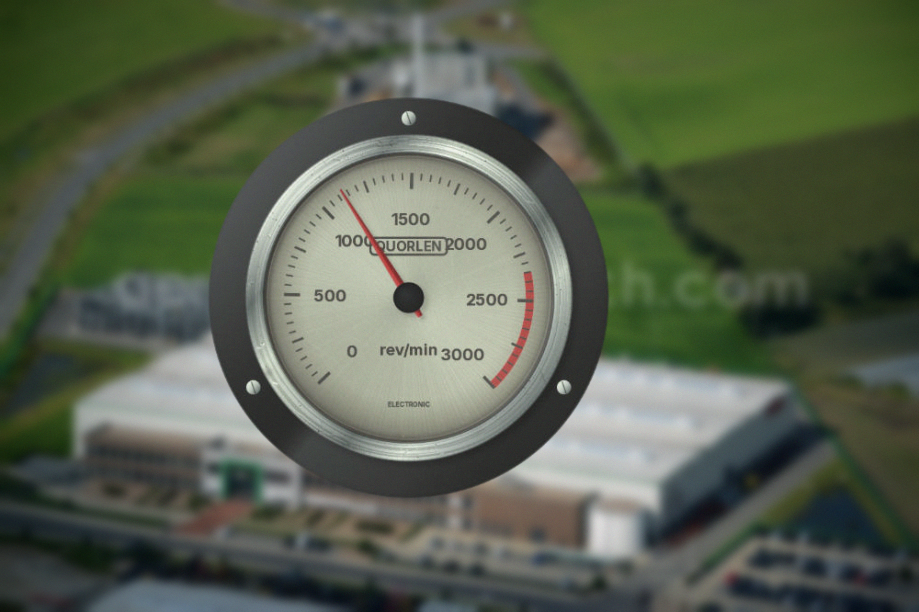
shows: value=1125 unit=rpm
